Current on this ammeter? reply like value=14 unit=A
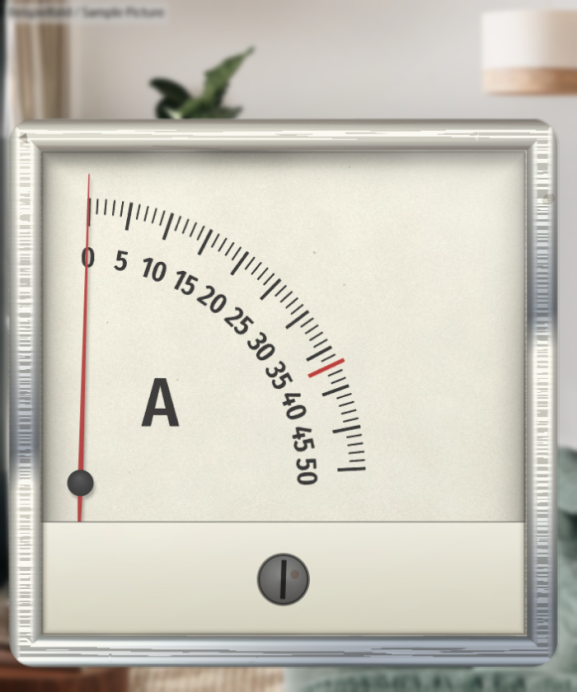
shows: value=0 unit=A
